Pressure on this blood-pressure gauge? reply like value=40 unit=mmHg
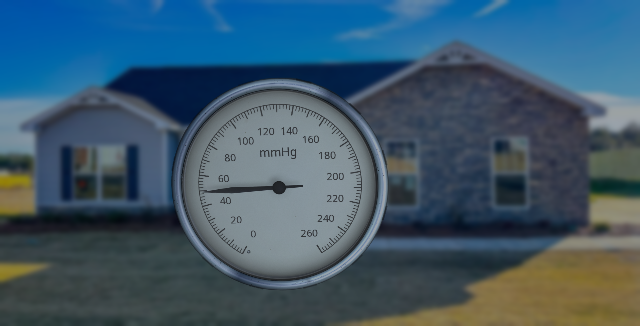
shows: value=50 unit=mmHg
